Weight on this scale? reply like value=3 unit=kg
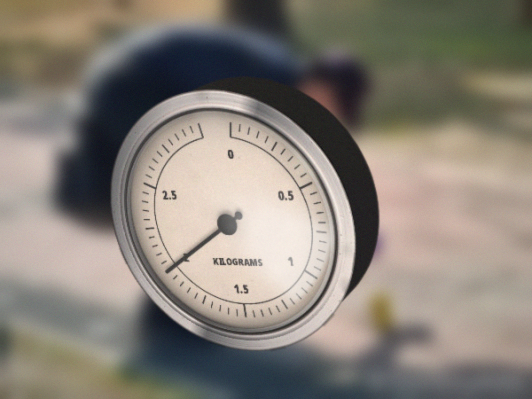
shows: value=2 unit=kg
